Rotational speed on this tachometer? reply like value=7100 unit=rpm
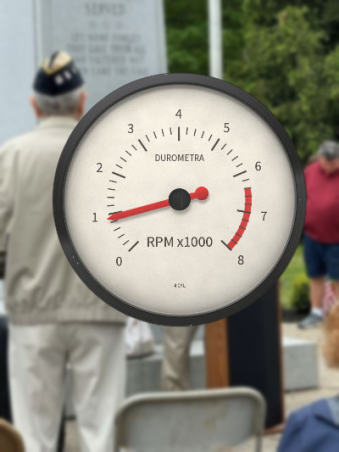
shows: value=900 unit=rpm
